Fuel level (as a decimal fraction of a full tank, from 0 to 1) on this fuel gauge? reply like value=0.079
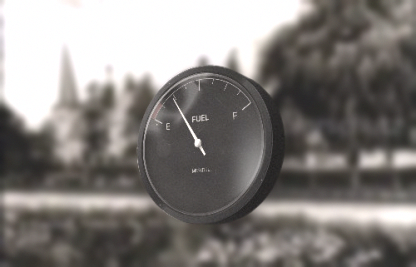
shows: value=0.25
